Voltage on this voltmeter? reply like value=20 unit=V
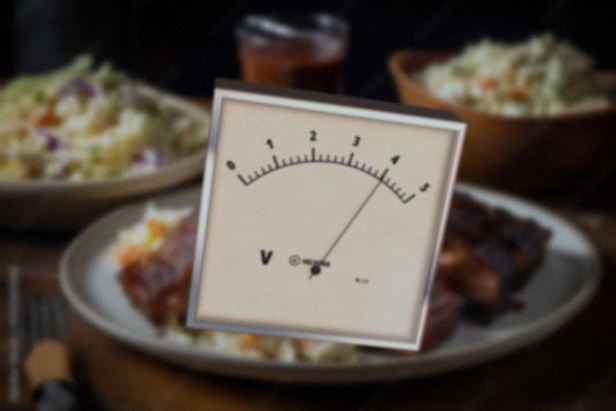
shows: value=4 unit=V
